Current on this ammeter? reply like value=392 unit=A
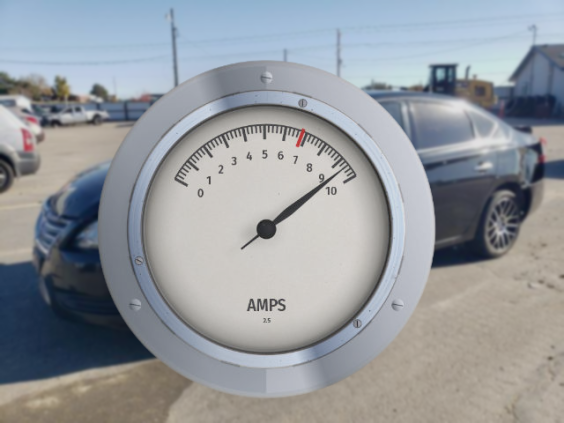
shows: value=9.4 unit=A
